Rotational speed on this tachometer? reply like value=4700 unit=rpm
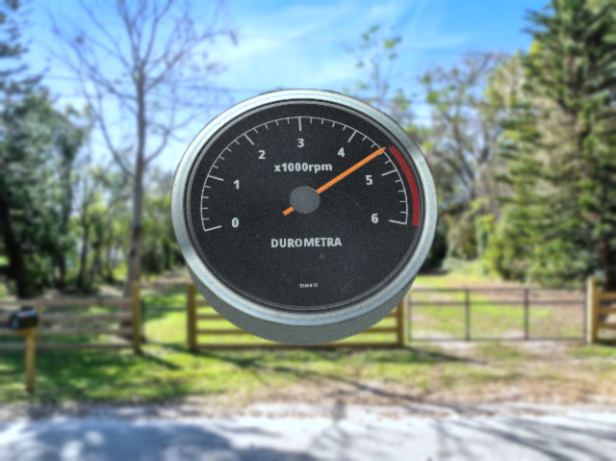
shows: value=4600 unit=rpm
